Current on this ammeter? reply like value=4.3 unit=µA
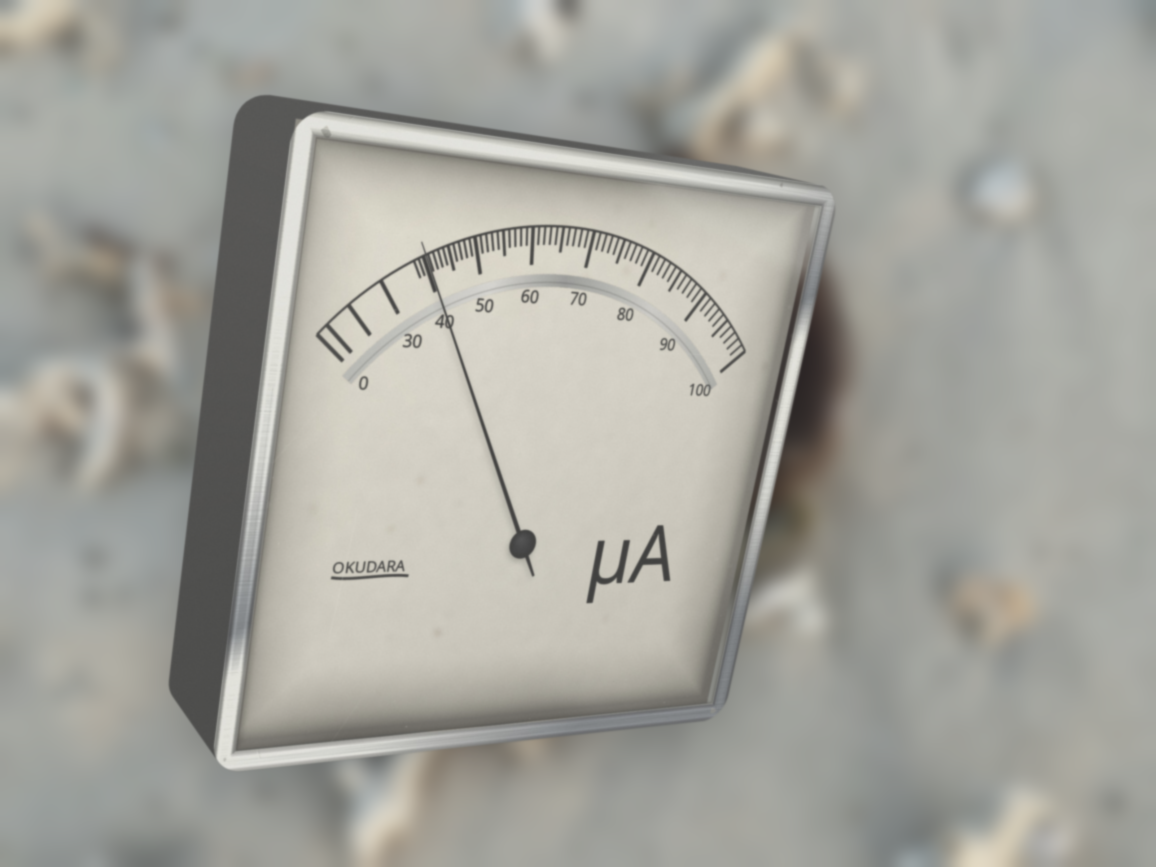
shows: value=40 unit=µA
